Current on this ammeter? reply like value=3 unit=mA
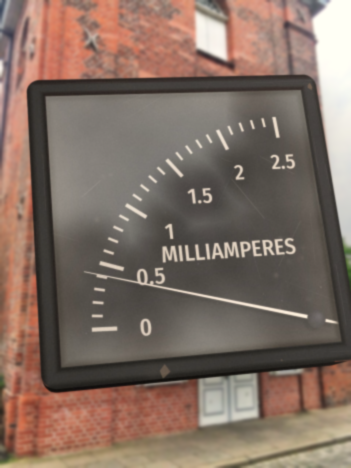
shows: value=0.4 unit=mA
